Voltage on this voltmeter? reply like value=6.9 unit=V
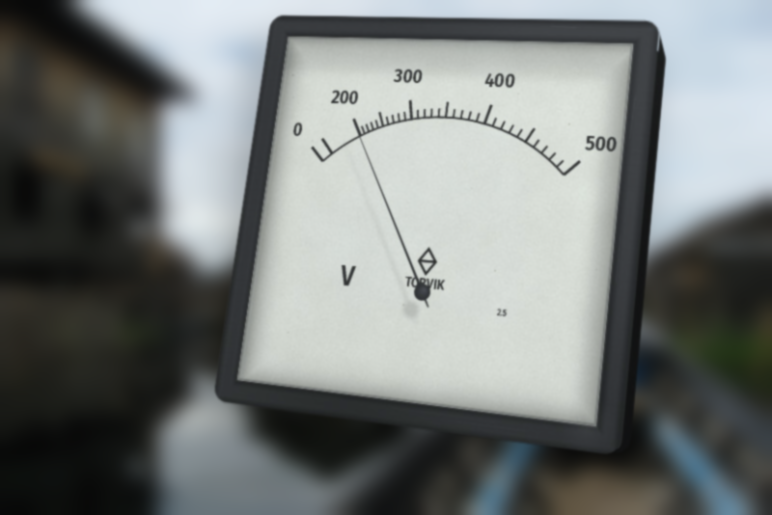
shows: value=200 unit=V
